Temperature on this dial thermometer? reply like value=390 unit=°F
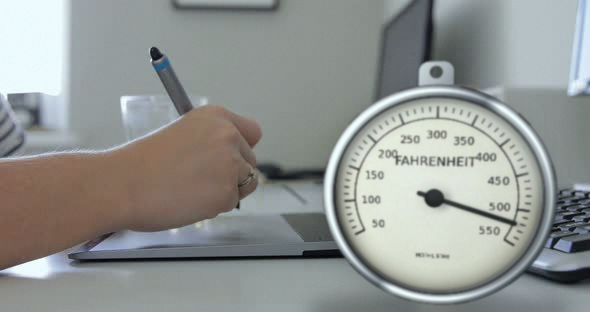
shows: value=520 unit=°F
